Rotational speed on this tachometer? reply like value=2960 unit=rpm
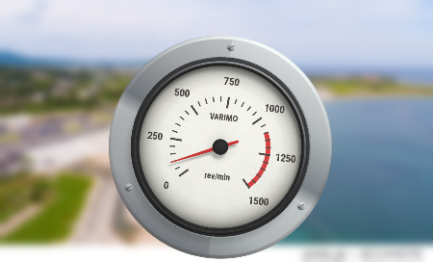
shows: value=100 unit=rpm
